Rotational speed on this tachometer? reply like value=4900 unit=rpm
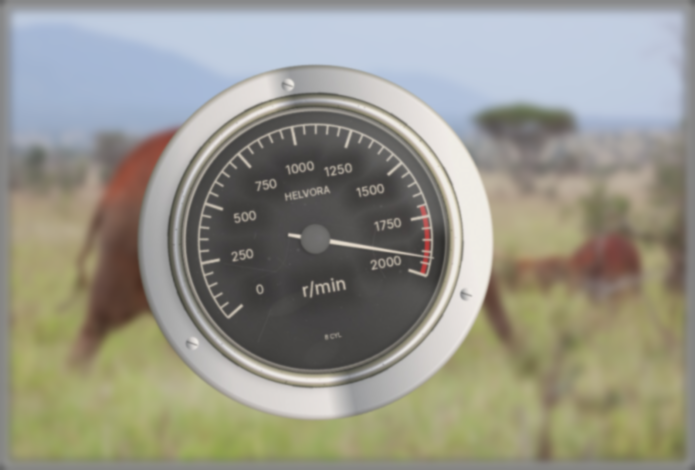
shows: value=1925 unit=rpm
